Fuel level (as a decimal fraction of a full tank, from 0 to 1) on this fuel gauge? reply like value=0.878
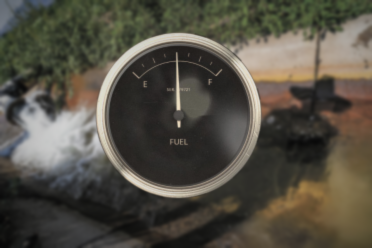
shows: value=0.5
